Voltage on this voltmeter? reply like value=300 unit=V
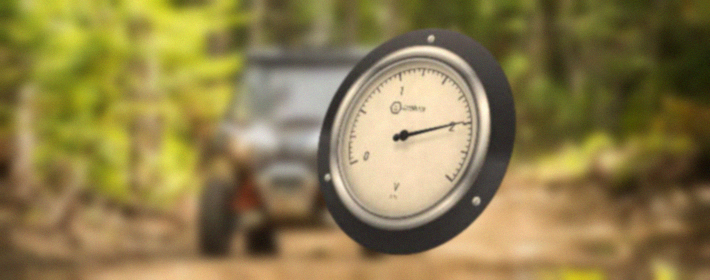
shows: value=2 unit=V
